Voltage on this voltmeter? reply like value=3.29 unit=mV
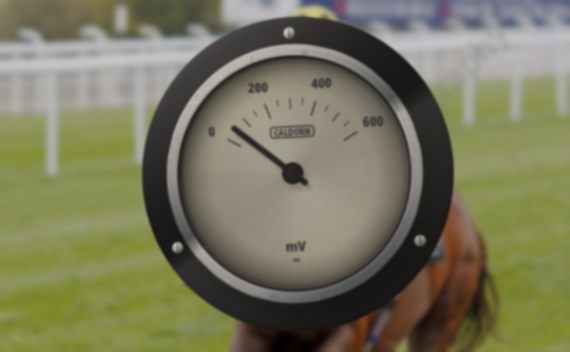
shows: value=50 unit=mV
